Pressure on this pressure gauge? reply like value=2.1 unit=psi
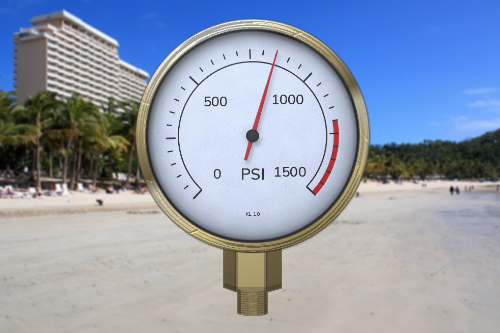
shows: value=850 unit=psi
